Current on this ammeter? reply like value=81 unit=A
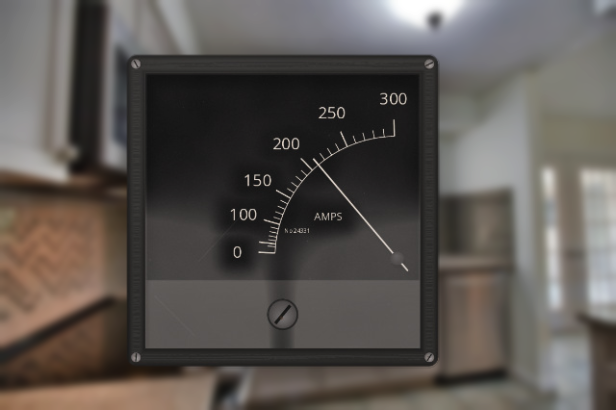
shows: value=210 unit=A
